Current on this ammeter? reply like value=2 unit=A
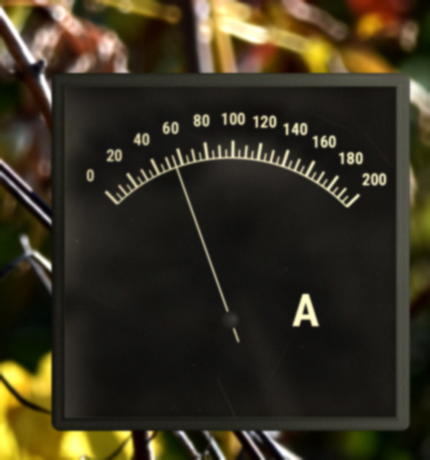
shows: value=55 unit=A
